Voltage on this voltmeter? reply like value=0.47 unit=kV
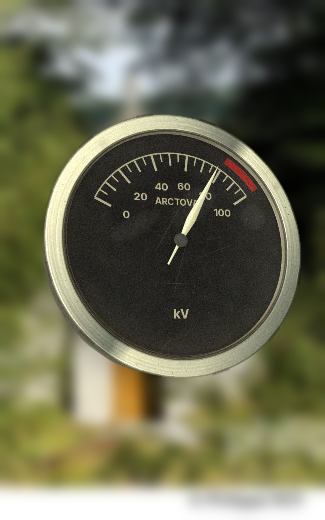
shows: value=77.5 unit=kV
